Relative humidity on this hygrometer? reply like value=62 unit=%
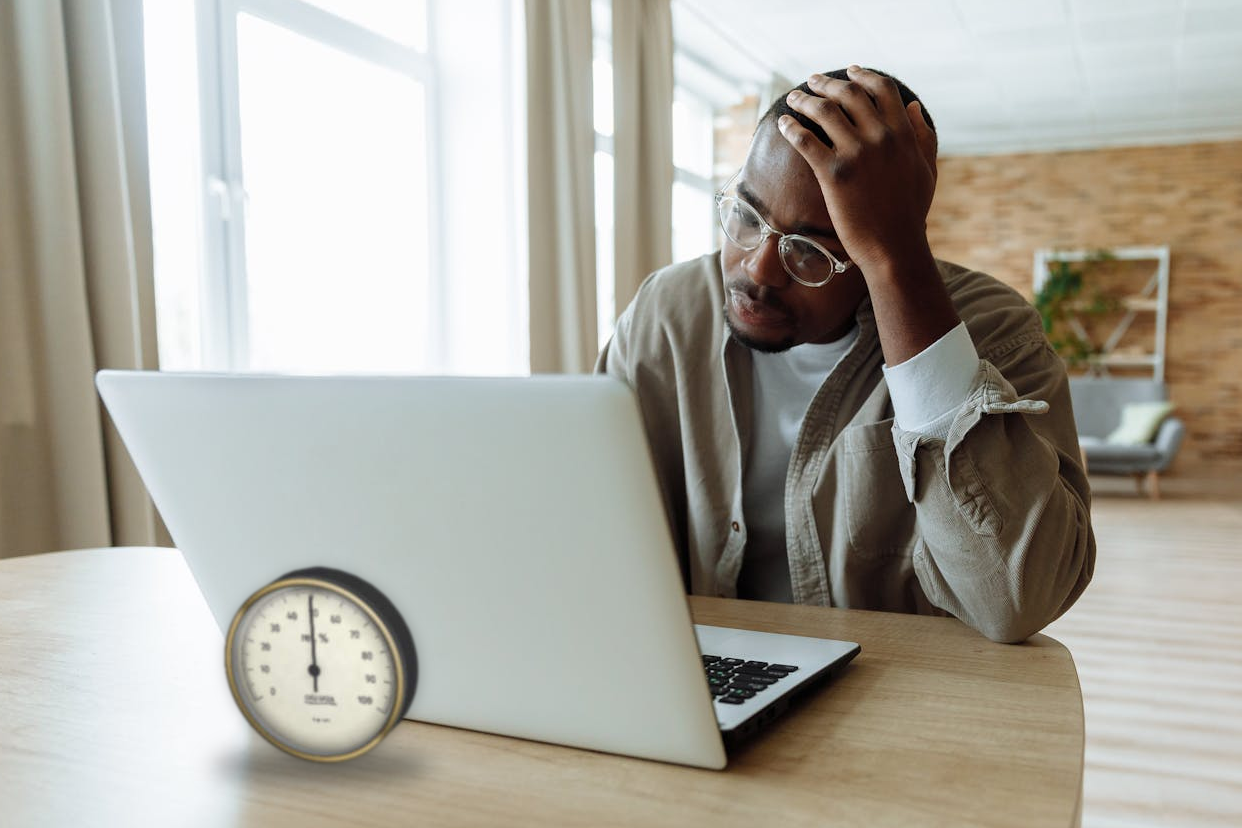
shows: value=50 unit=%
